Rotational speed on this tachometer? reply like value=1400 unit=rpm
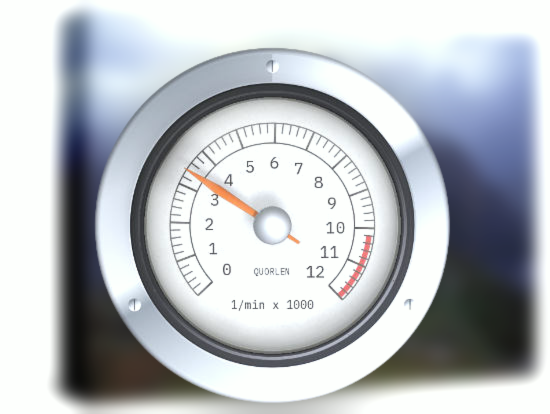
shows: value=3400 unit=rpm
